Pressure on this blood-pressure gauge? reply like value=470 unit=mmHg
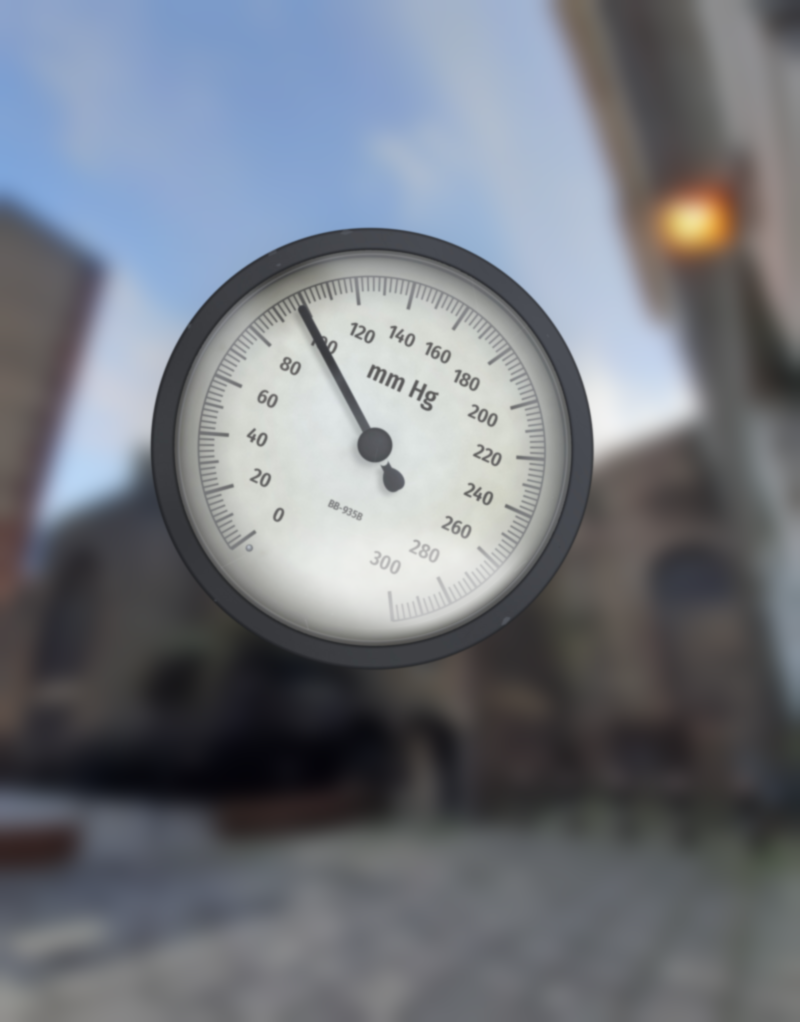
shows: value=98 unit=mmHg
